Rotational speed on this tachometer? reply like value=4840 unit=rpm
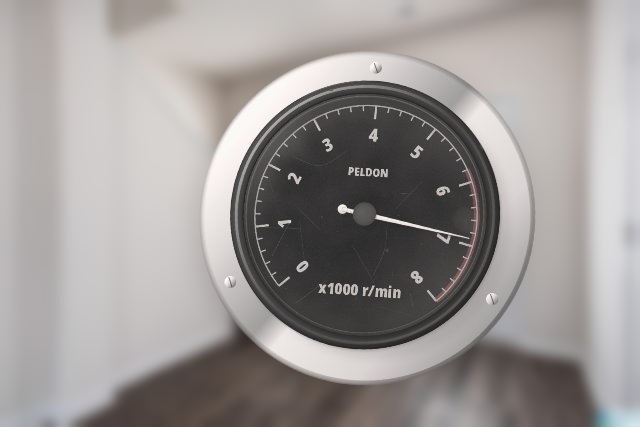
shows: value=6900 unit=rpm
